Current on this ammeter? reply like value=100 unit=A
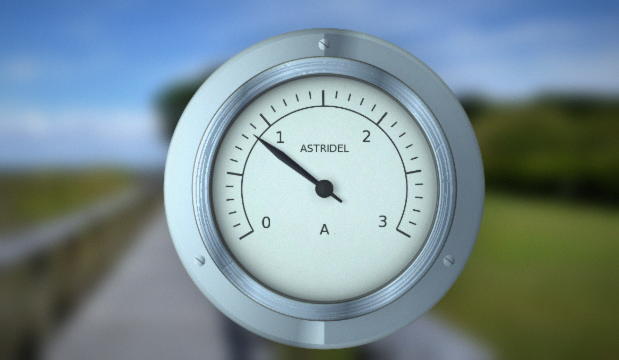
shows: value=0.85 unit=A
